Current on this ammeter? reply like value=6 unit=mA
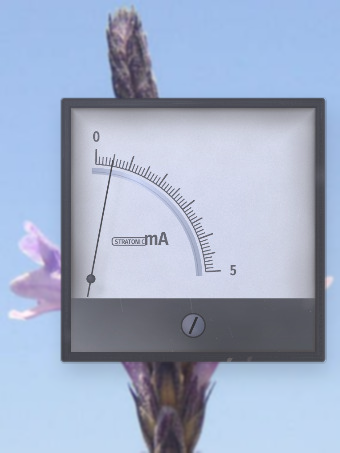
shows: value=0.5 unit=mA
